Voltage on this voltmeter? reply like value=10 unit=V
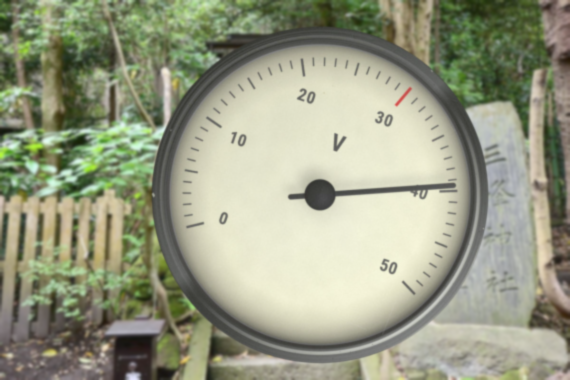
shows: value=39.5 unit=V
